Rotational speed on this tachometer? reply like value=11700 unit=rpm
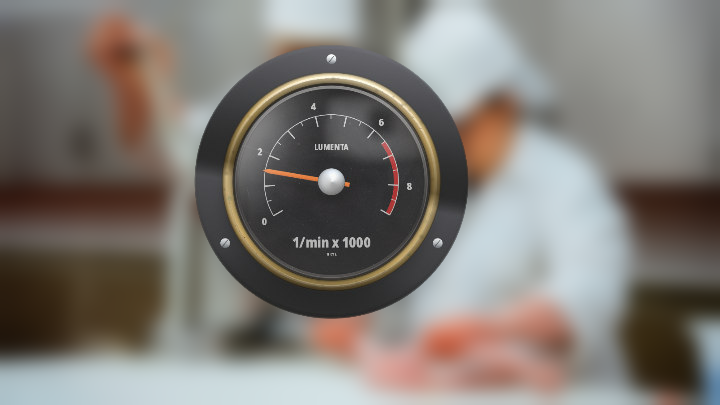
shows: value=1500 unit=rpm
